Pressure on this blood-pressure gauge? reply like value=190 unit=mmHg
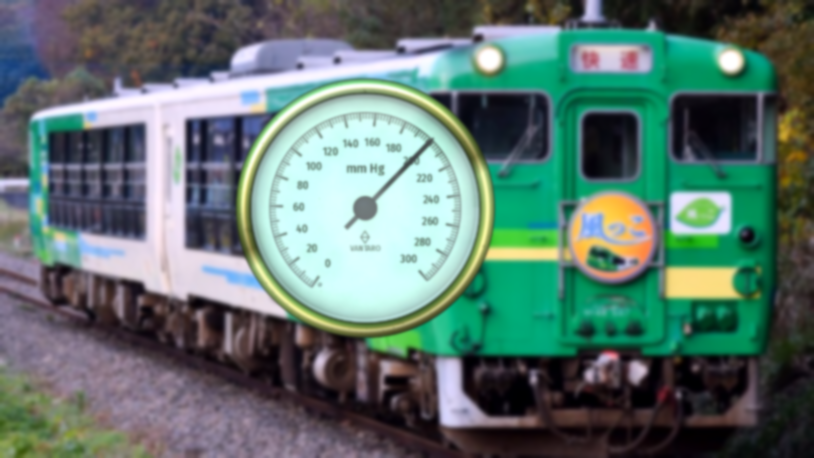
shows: value=200 unit=mmHg
